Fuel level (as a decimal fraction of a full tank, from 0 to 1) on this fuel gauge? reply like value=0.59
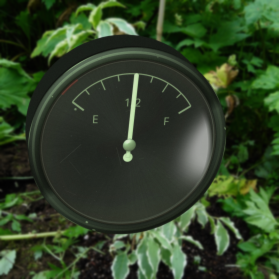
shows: value=0.5
